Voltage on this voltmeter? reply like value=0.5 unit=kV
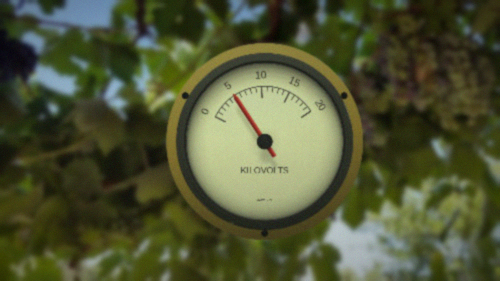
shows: value=5 unit=kV
